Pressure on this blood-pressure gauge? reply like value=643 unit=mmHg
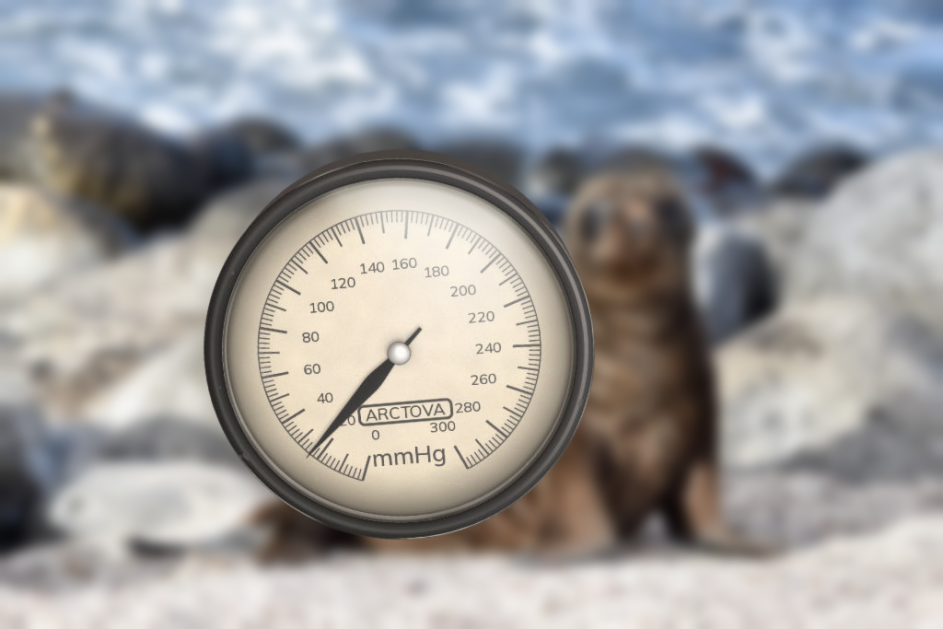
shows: value=24 unit=mmHg
